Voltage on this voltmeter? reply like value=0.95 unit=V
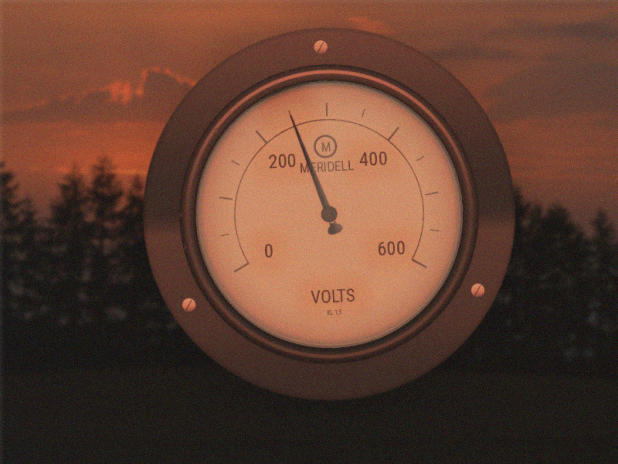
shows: value=250 unit=V
